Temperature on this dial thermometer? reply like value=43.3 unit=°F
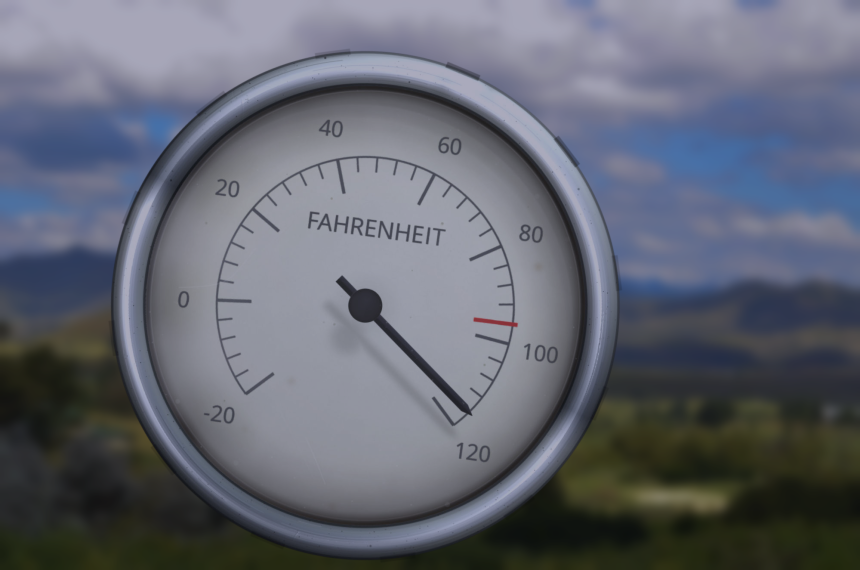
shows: value=116 unit=°F
